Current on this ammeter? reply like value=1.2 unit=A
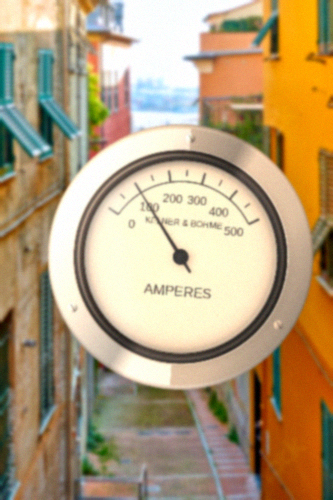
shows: value=100 unit=A
